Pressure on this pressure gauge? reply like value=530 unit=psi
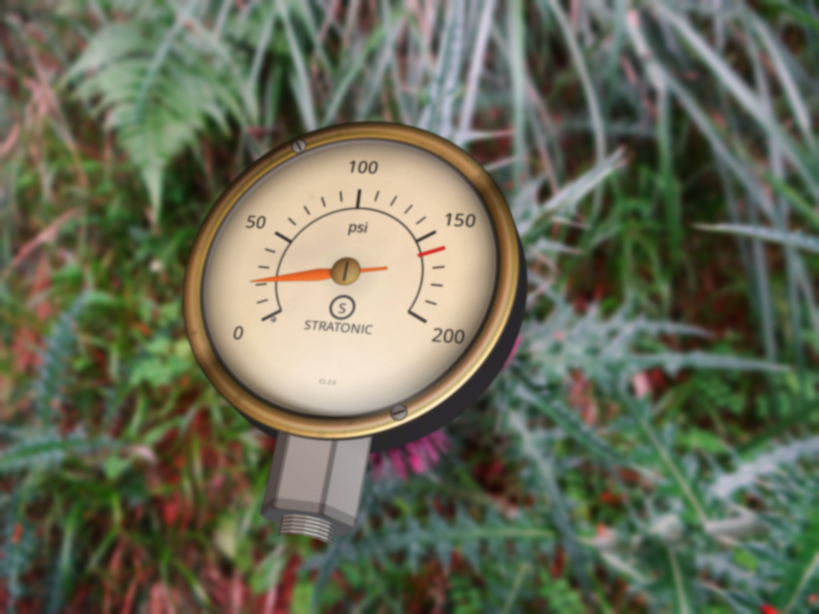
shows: value=20 unit=psi
